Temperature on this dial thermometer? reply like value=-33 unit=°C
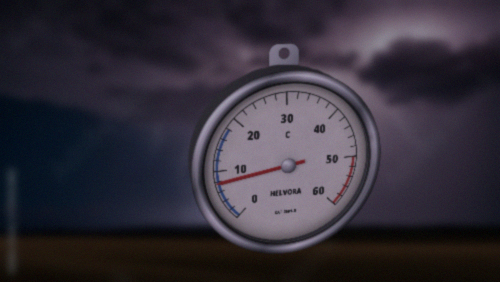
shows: value=8 unit=°C
